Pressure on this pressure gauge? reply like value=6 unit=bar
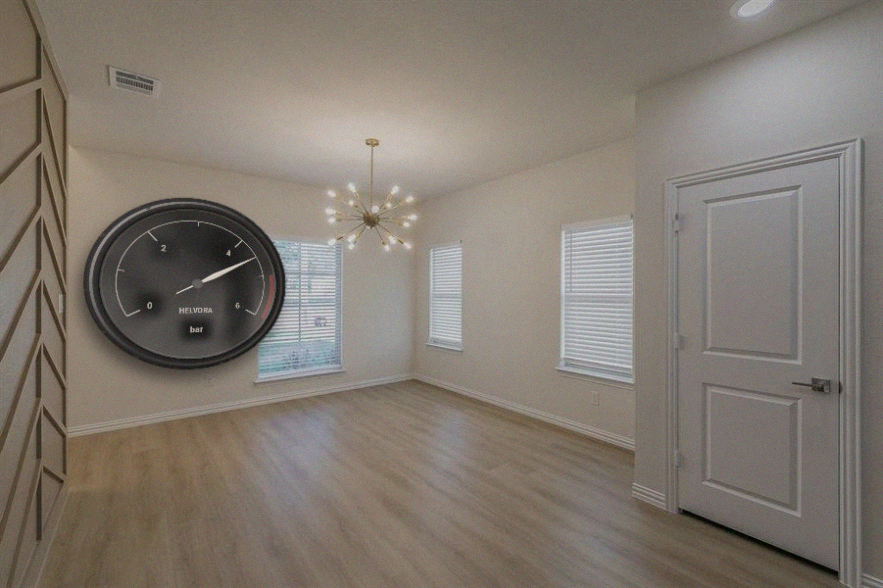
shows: value=4.5 unit=bar
